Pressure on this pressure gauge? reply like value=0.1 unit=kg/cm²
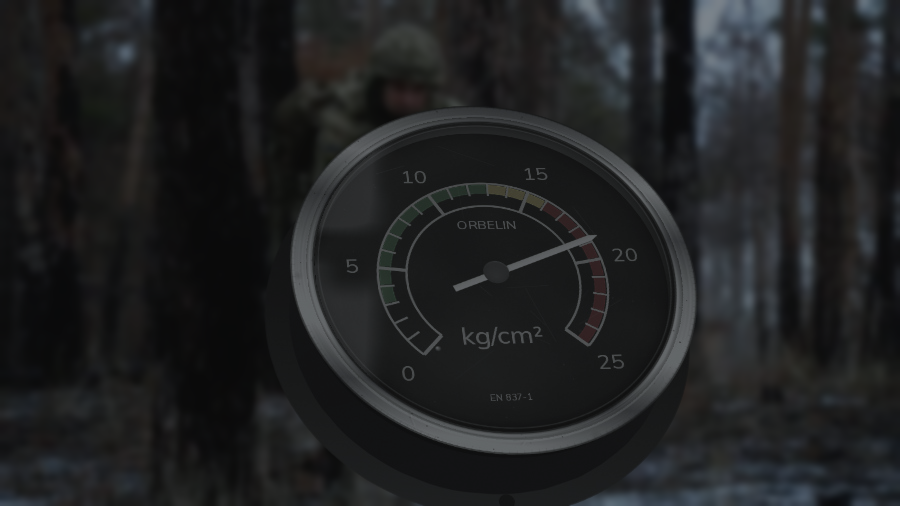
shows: value=19 unit=kg/cm²
